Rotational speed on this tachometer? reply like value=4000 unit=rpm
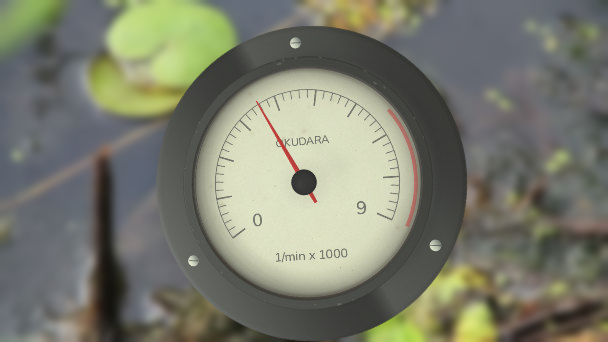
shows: value=3600 unit=rpm
